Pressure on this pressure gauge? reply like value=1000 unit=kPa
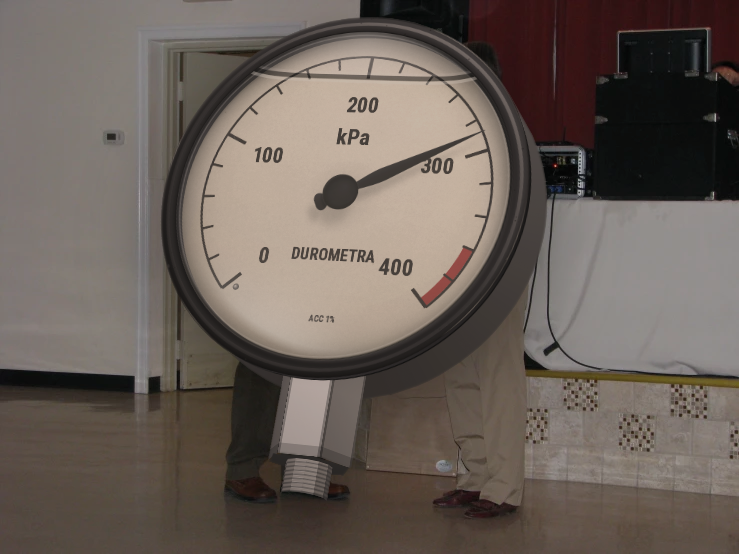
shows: value=290 unit=kPa
